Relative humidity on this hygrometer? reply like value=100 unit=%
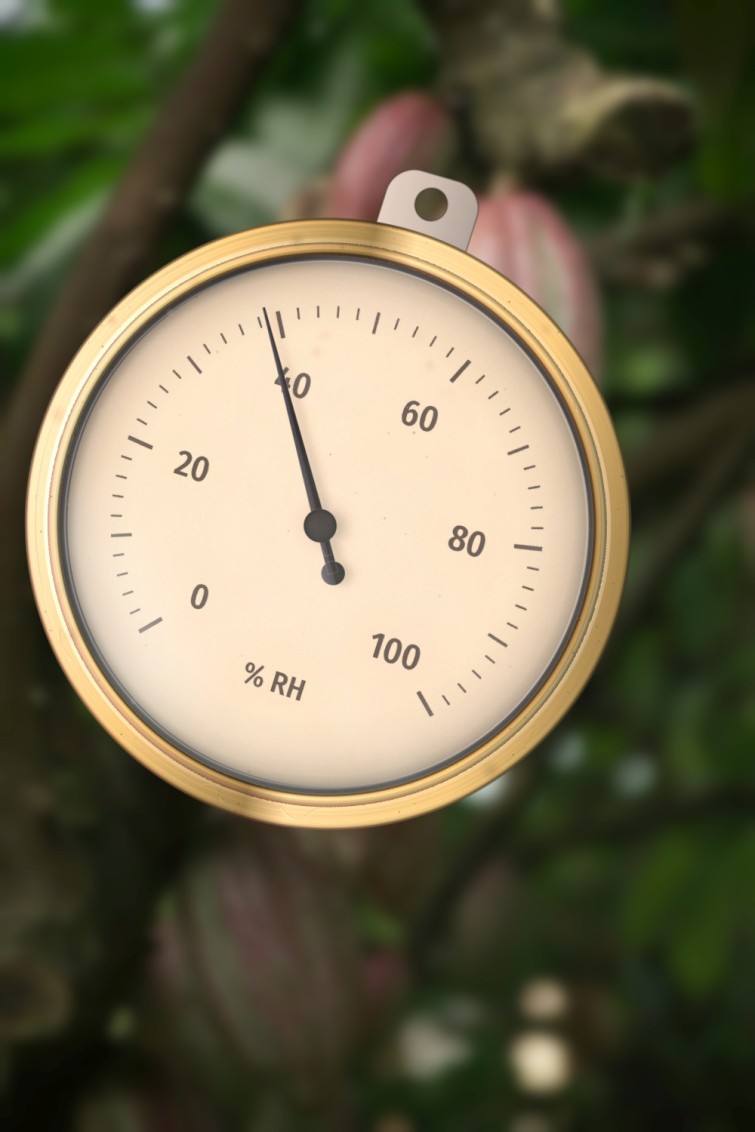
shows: value=39 unit=%
